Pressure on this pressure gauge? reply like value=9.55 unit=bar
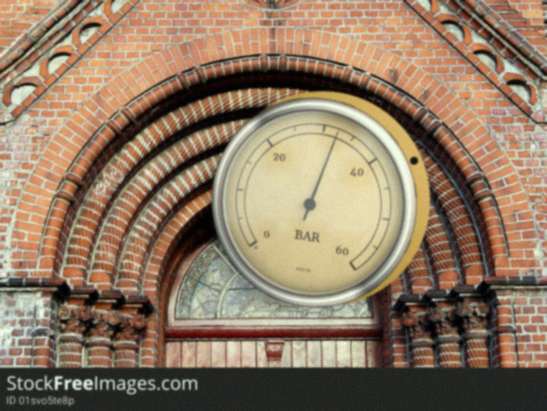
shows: value=32.5 unit=bar
